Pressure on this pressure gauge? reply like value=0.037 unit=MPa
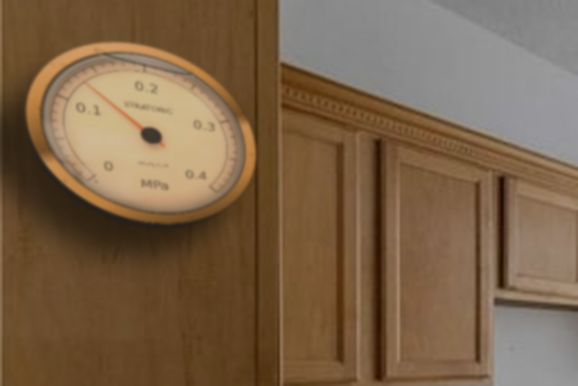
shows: value=0.13 unit=MPa
